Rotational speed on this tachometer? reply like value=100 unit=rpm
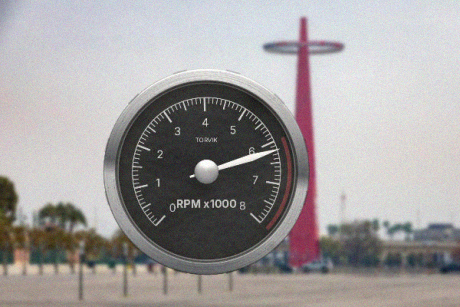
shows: value=6200 unit=rpm
